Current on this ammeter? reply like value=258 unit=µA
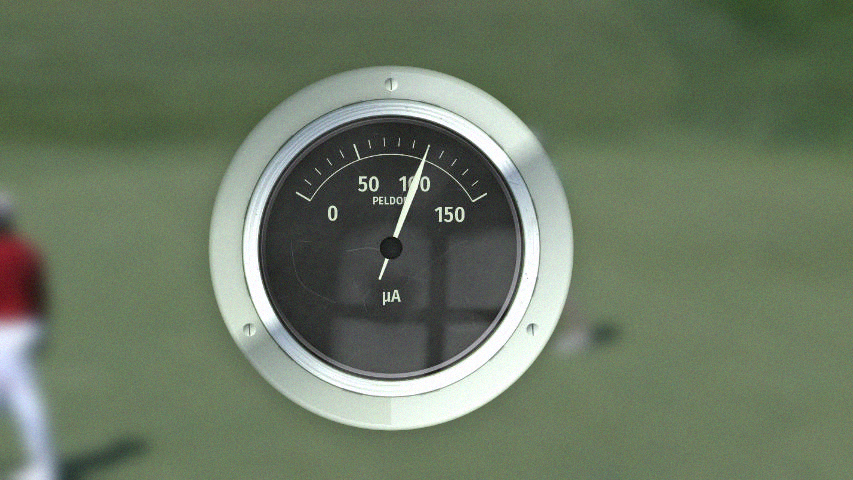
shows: value=100 unit=µA
